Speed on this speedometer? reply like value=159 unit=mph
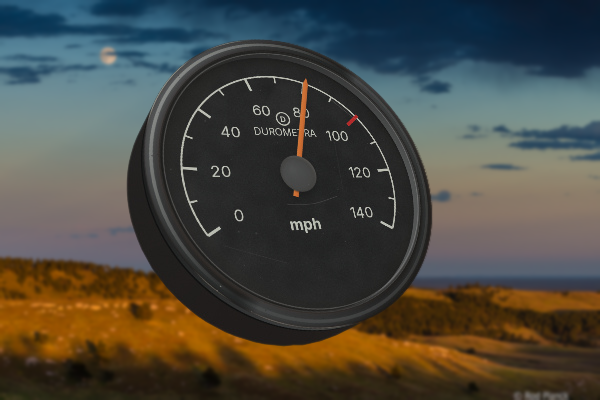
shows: value=80 unit=mph
